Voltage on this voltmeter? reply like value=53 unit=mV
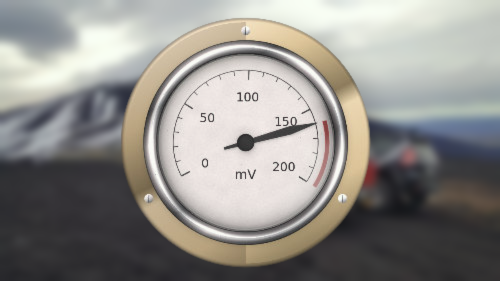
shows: value=160 unit=mV
